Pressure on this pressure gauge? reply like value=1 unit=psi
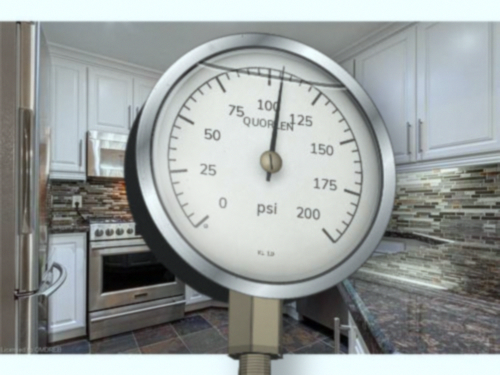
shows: value=105 unit=psi
